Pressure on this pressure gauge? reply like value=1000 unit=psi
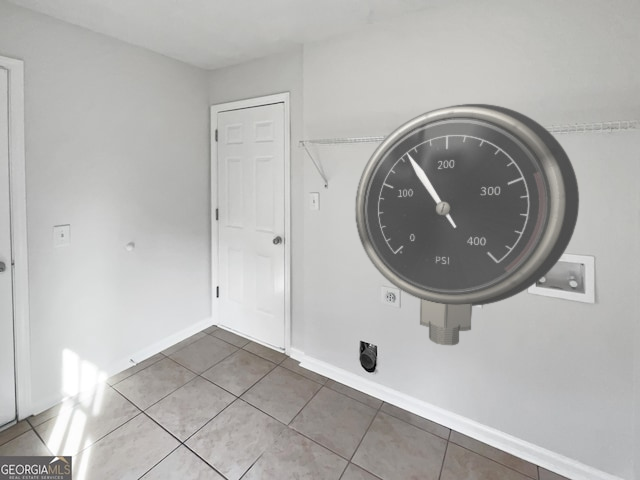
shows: value=150 unit=psi
